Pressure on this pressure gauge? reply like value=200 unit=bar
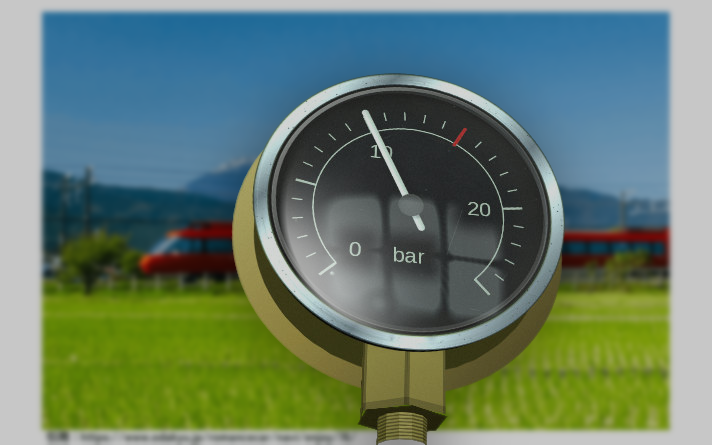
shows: value=10 unit=bar
